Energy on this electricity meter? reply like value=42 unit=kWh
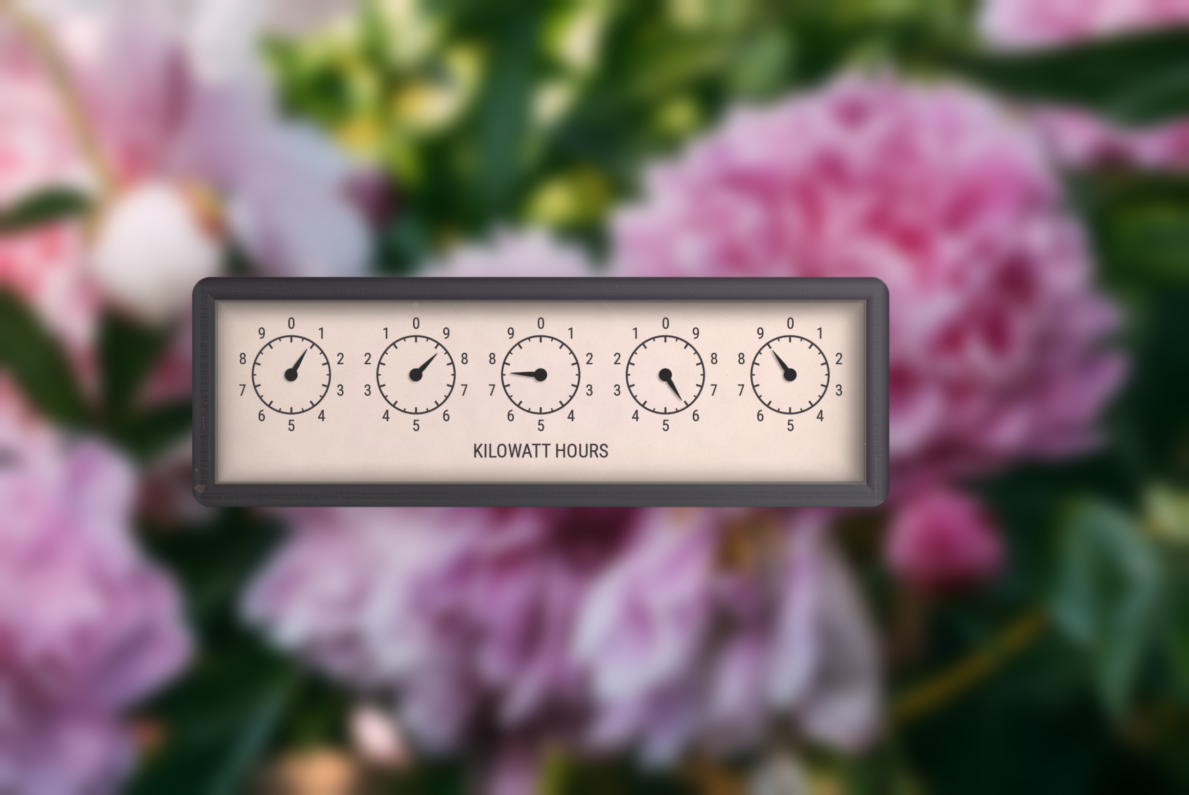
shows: value=8759 unit=kWh
